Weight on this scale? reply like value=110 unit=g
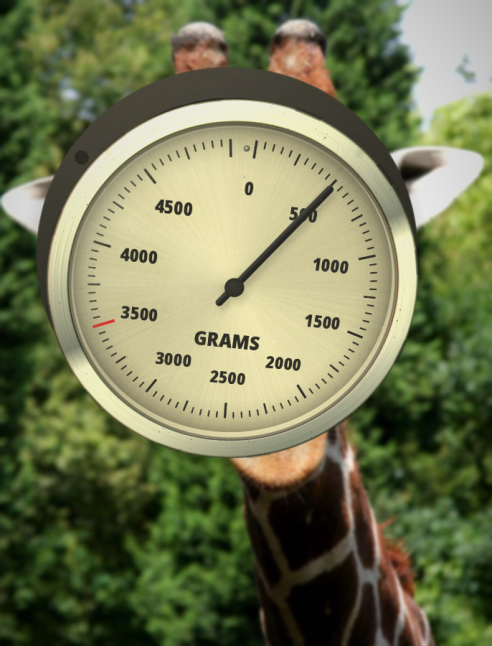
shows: value=500 unit=g
